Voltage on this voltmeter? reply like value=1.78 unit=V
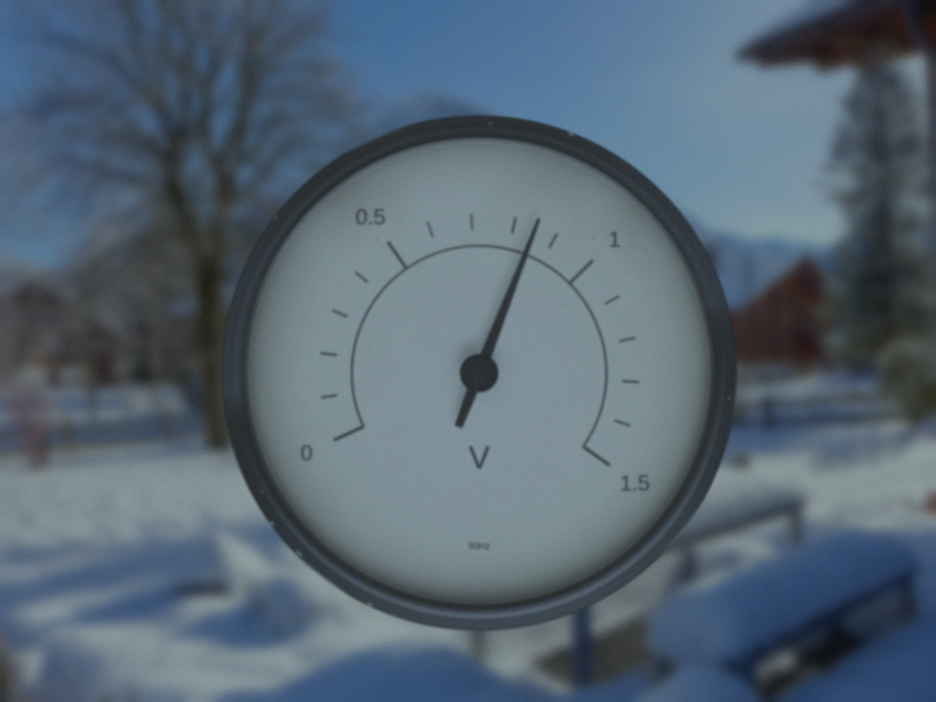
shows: value=0.85 unit=V
